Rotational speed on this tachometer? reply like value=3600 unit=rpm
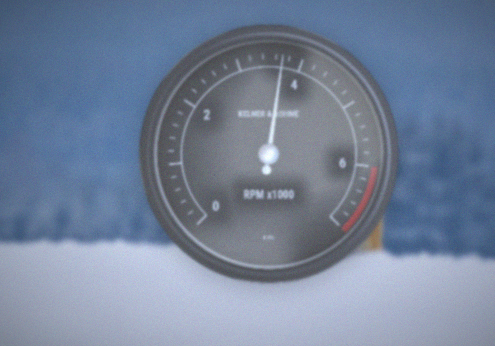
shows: value=3700 unit=rpm
